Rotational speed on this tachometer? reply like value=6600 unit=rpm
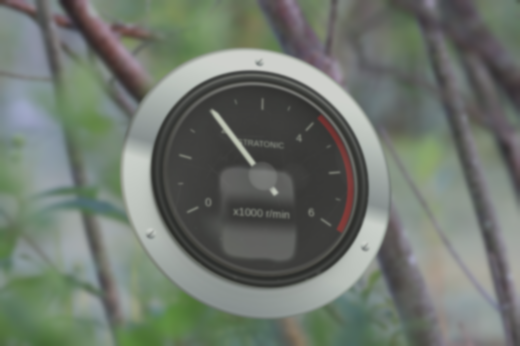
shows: value=2000 unit=rpm
